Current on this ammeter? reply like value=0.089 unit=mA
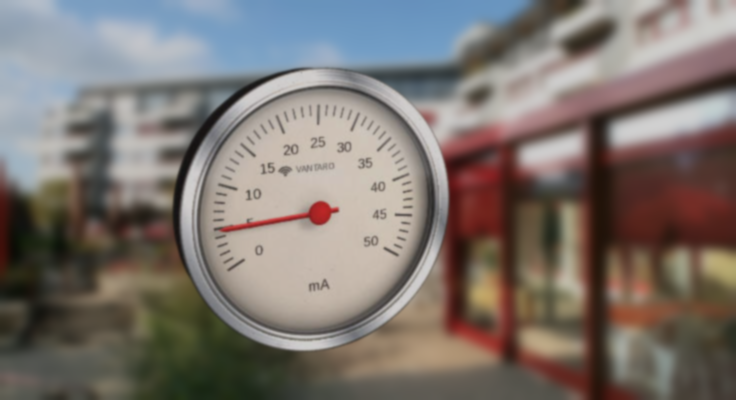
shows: value=5 unit=mA
